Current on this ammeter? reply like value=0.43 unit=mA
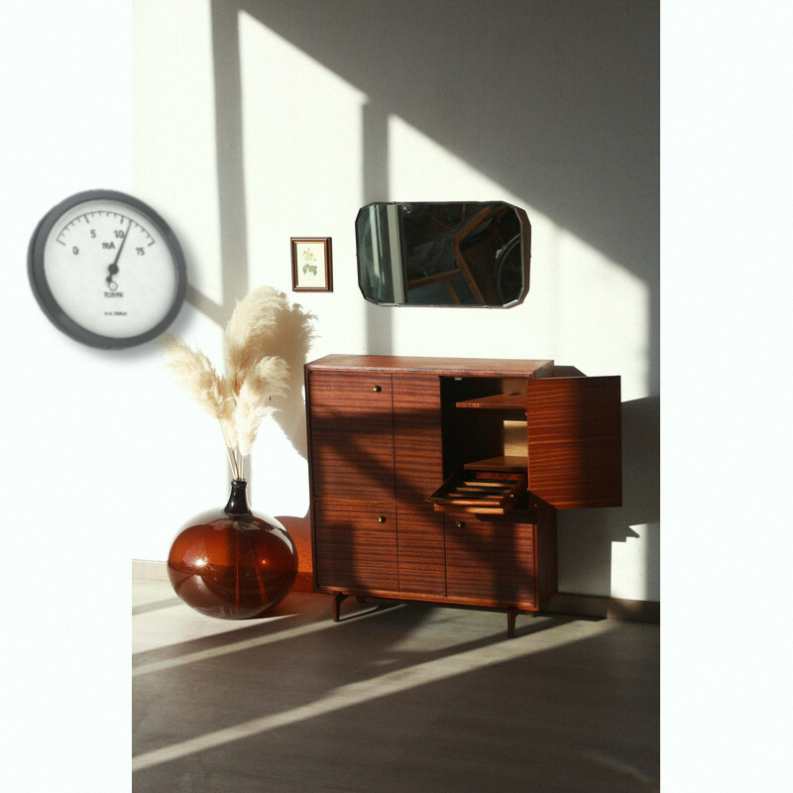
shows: value=11 unit=mA
